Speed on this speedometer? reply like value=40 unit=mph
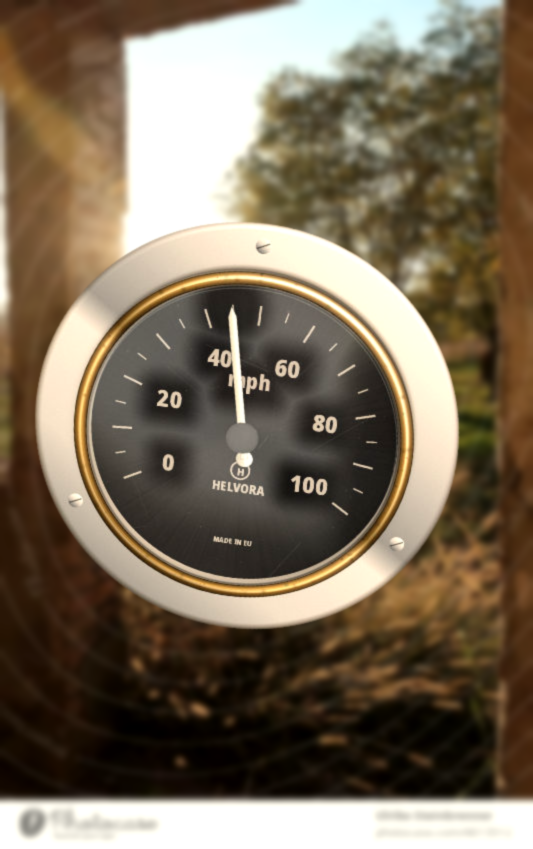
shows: value=45 unit=mph
